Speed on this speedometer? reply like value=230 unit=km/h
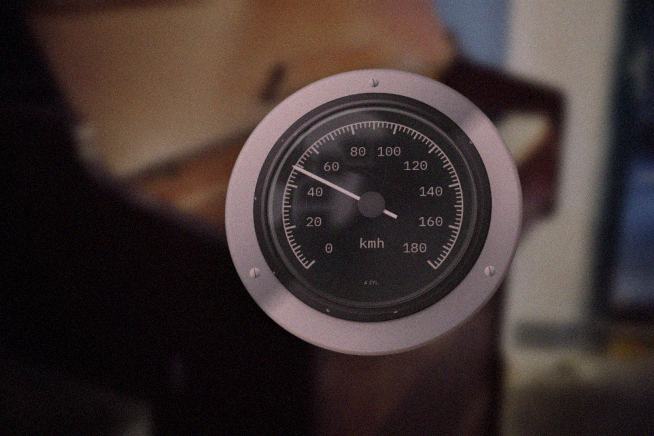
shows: value=48 unit=km/h
